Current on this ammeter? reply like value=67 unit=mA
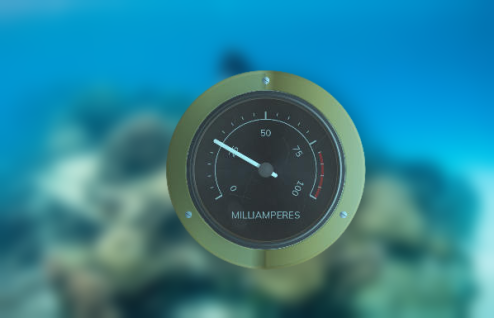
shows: value=25 unit=mA
